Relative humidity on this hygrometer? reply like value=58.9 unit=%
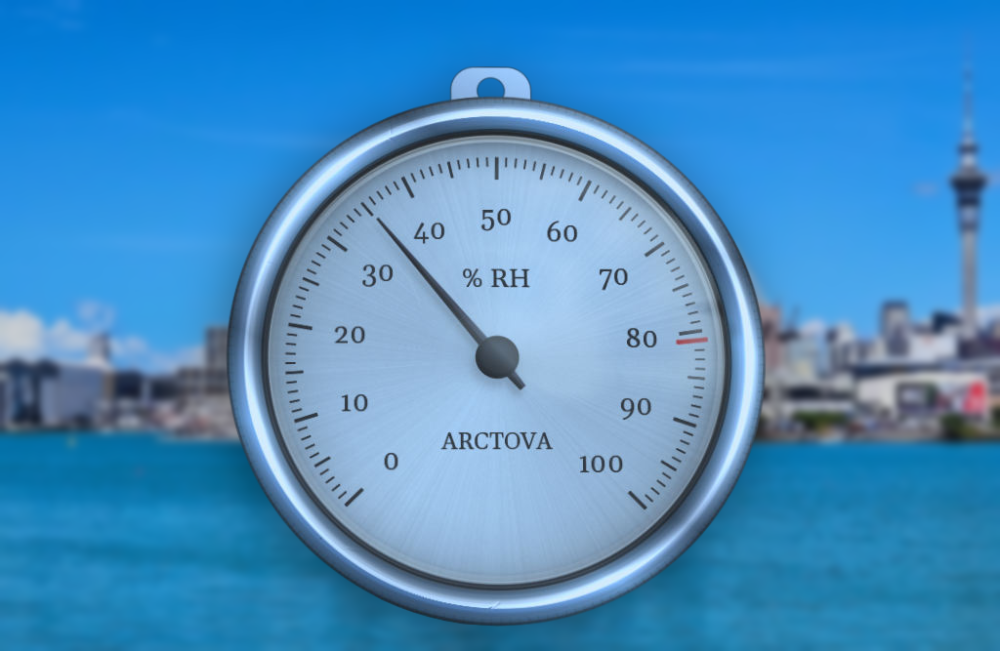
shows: value=35 unit=%
